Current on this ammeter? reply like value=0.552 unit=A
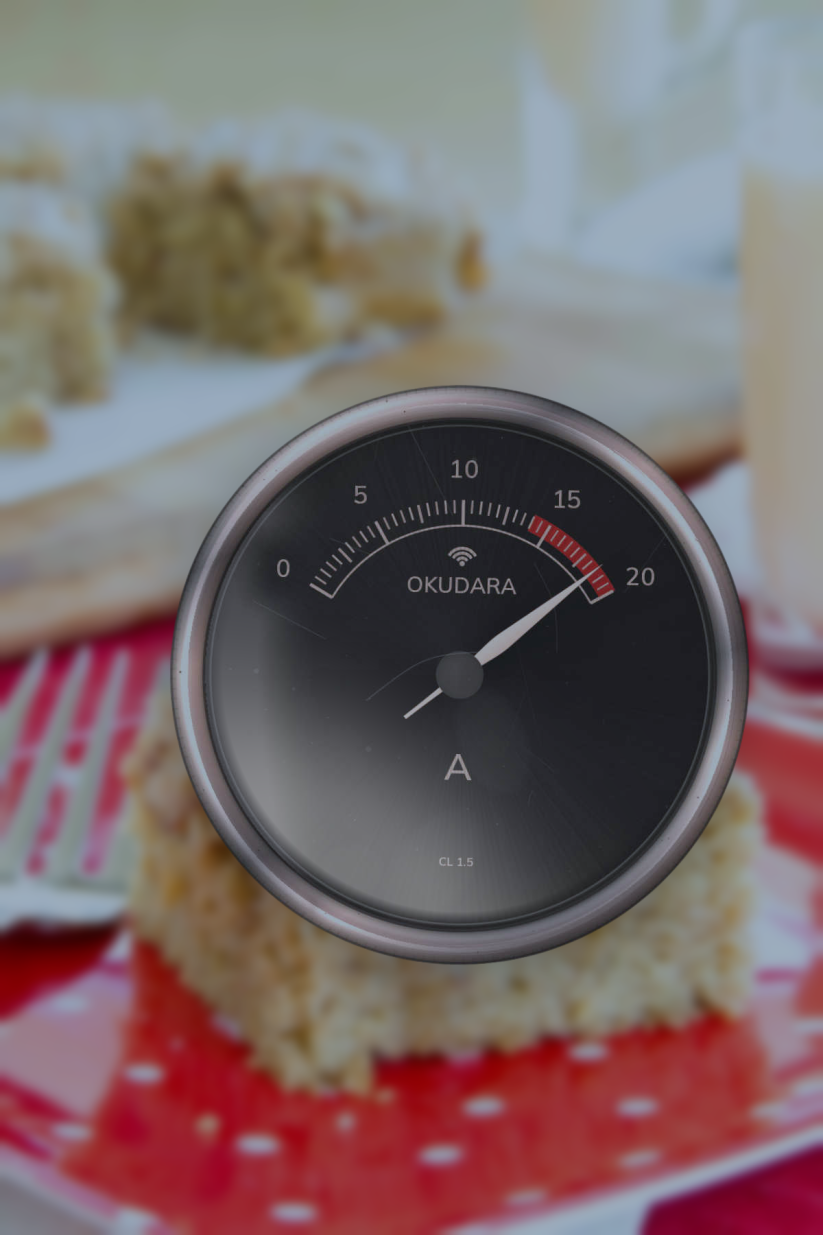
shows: value=18.5 unit=A
